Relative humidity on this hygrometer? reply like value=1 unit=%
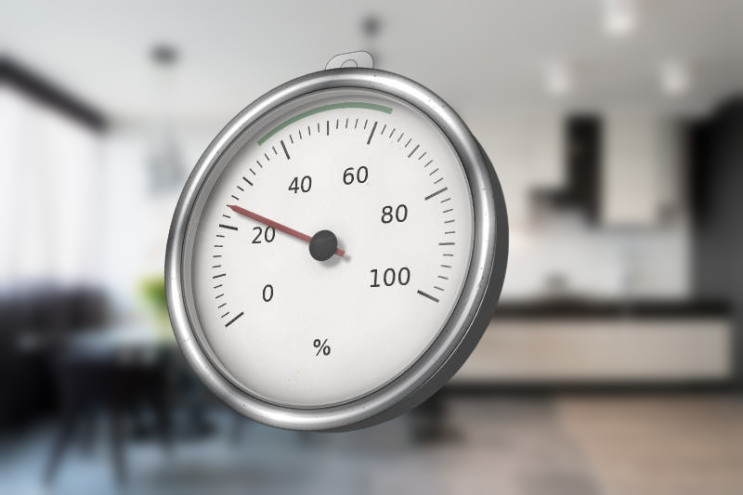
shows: value=24 unit=%
